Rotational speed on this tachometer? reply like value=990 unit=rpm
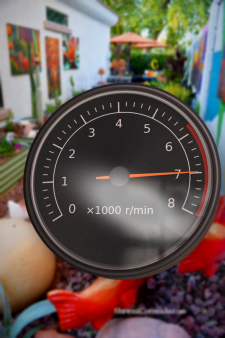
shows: value=7000 unit=rpm
